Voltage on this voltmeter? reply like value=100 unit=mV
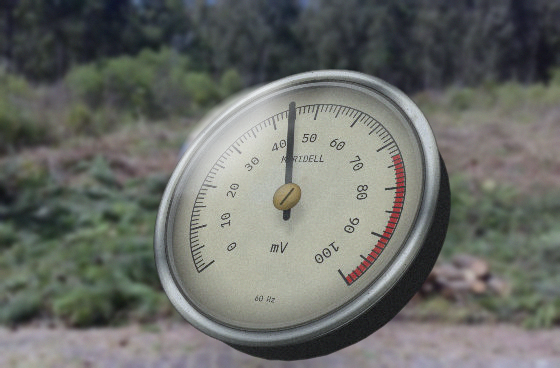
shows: value=45 unit=mV
